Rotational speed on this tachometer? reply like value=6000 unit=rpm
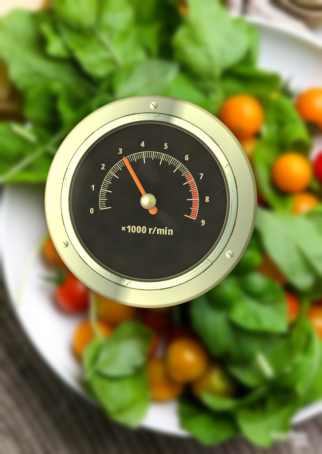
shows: value=3000 unit=rpm
